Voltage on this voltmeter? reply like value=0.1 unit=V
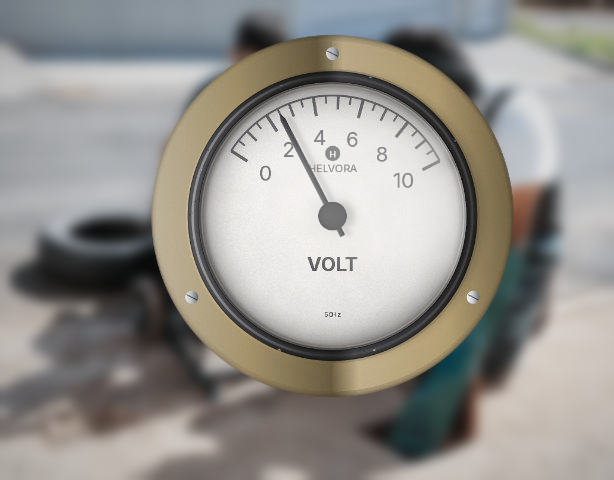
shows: value=2.5 unit=V
